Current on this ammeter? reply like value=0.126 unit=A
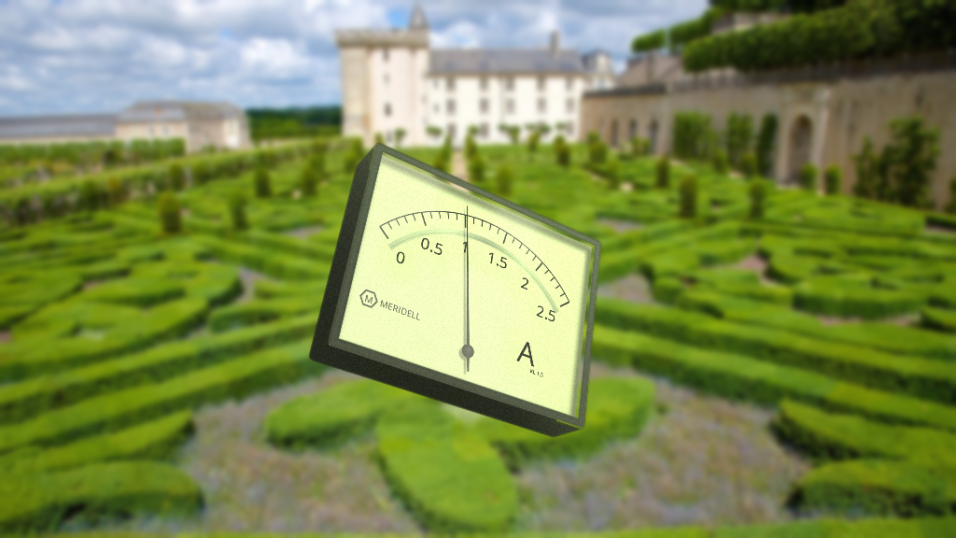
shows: value=1 unit=A
